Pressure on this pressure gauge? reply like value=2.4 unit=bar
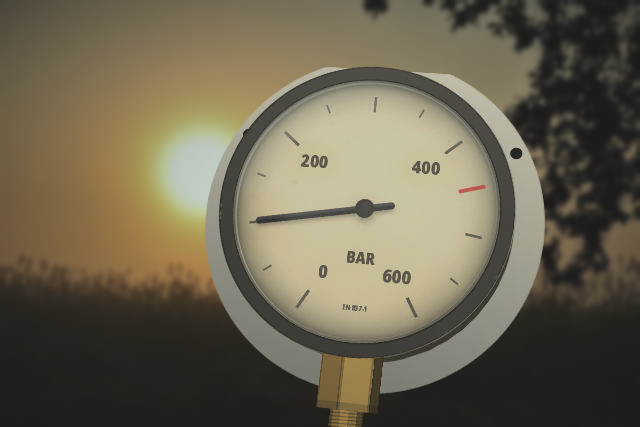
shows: value=100 unit=bar
